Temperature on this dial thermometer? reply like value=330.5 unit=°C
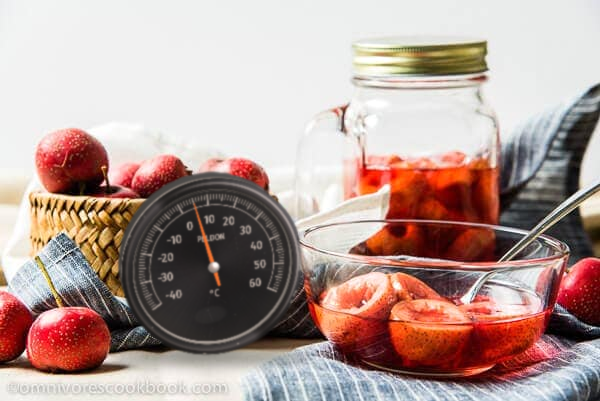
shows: value=5 unit=°C
